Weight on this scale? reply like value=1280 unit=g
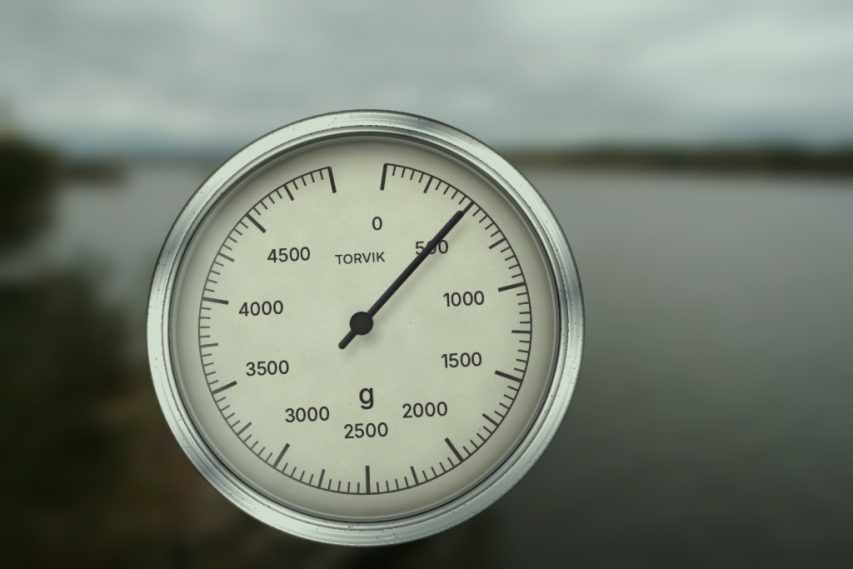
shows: value=500 unit=g
